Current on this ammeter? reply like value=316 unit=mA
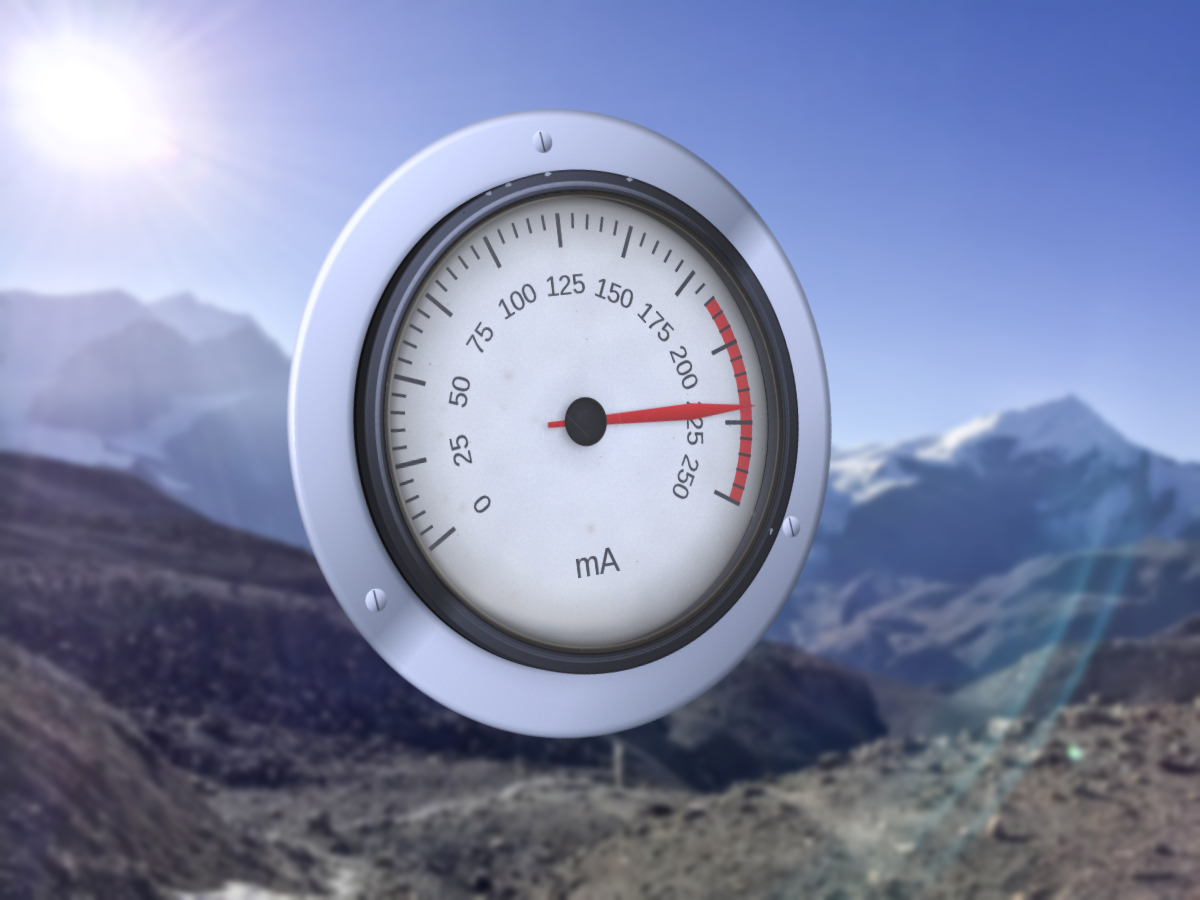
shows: value=220 unit=mA
